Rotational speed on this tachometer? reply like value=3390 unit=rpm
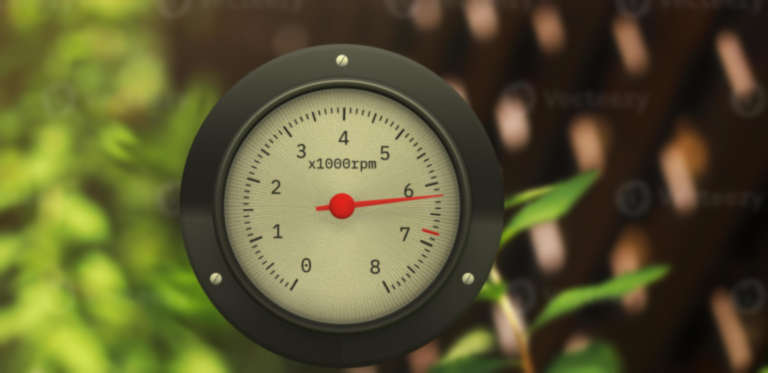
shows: value=6200 unit=rpm
